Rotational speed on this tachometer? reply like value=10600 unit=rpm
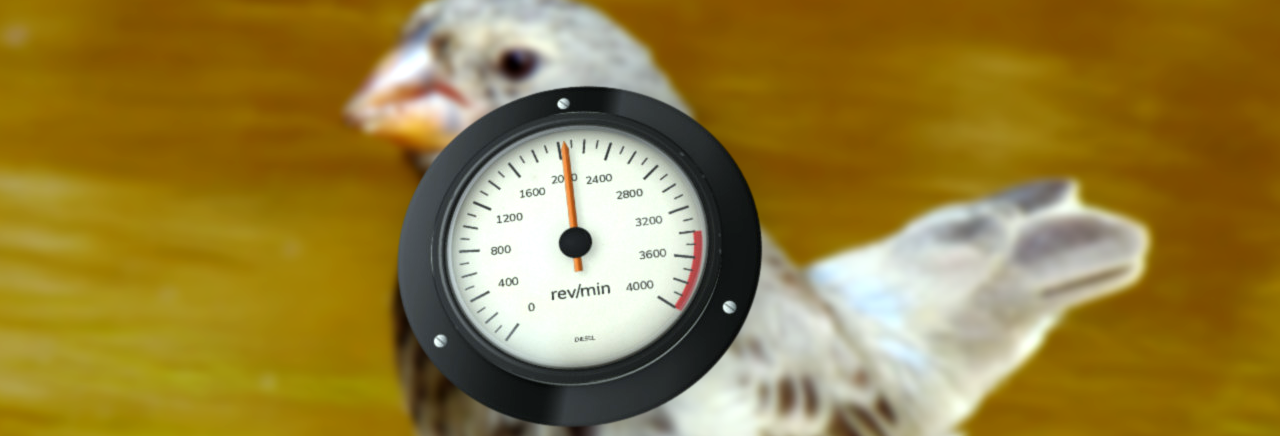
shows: value=2050 unit=rpm
